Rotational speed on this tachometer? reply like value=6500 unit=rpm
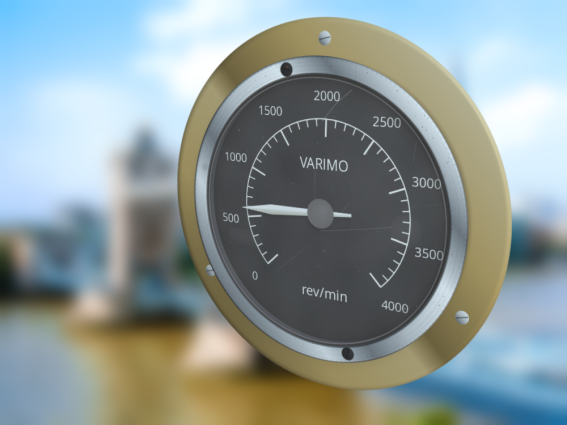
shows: value=600 unit=rpm
